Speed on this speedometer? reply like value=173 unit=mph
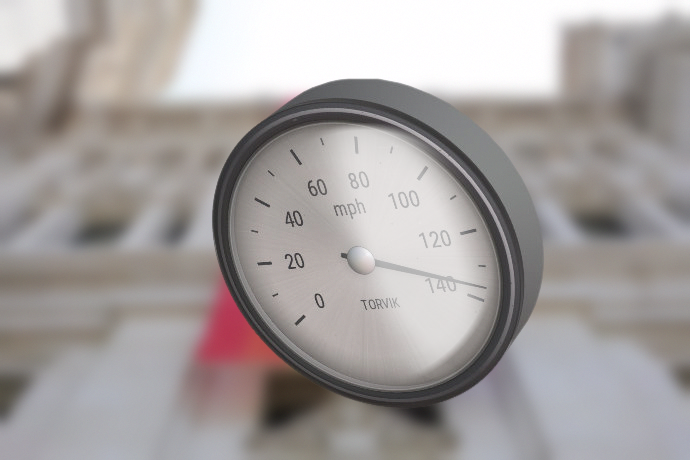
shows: value=135 unit=mph
